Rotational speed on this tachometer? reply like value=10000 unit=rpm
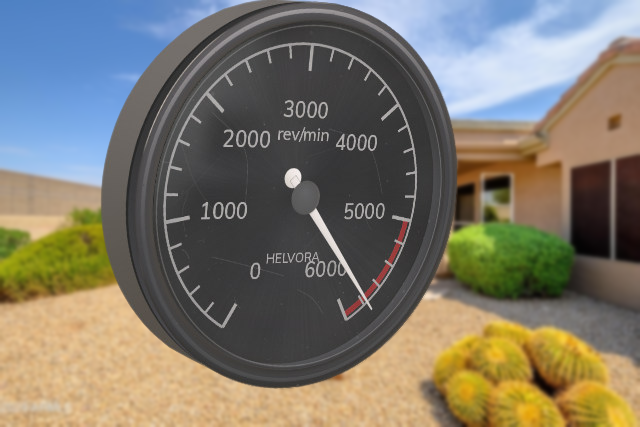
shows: value=5800 unit=rpm
